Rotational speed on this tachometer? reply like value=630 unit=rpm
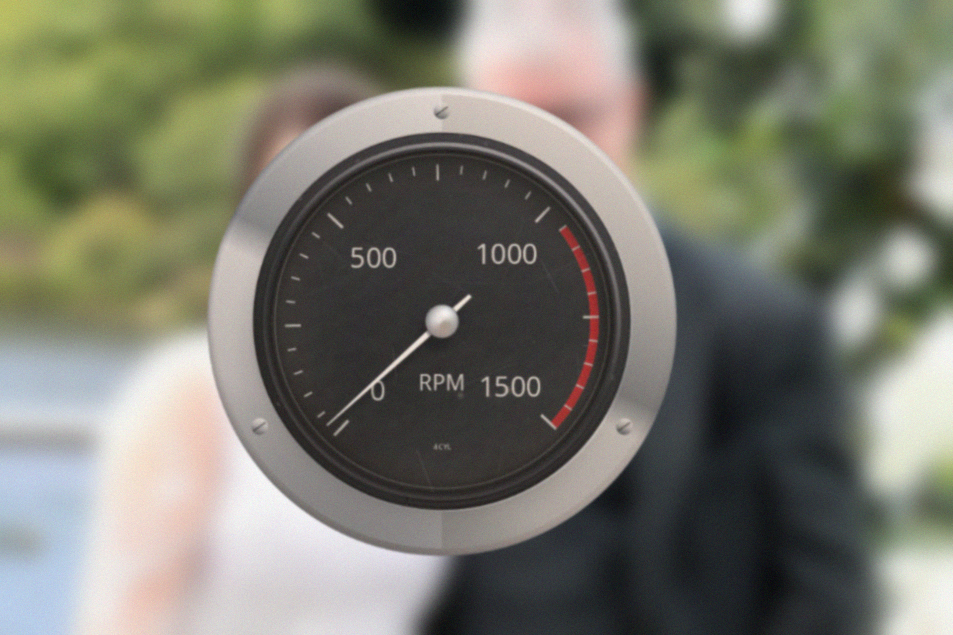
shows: value=25 unit=rpm
